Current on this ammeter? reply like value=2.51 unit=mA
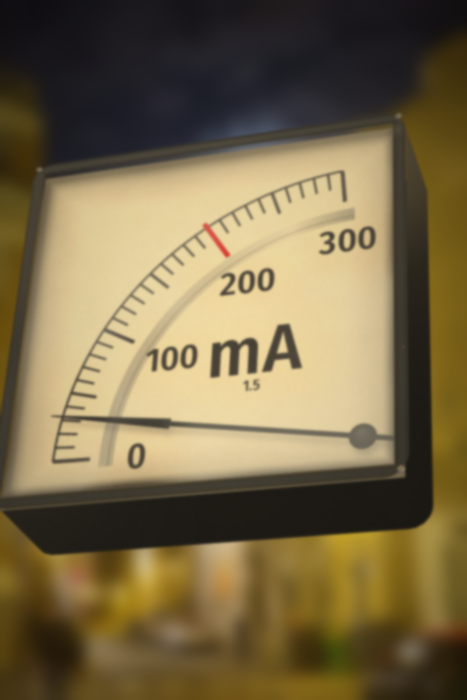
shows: value=30 unit=mA
